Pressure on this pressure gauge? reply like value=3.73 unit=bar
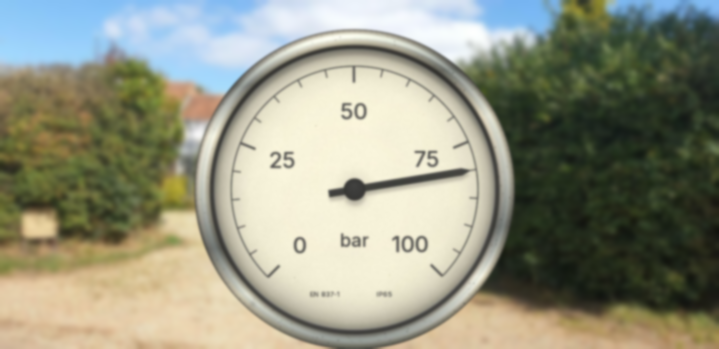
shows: value=80 unit=bar
